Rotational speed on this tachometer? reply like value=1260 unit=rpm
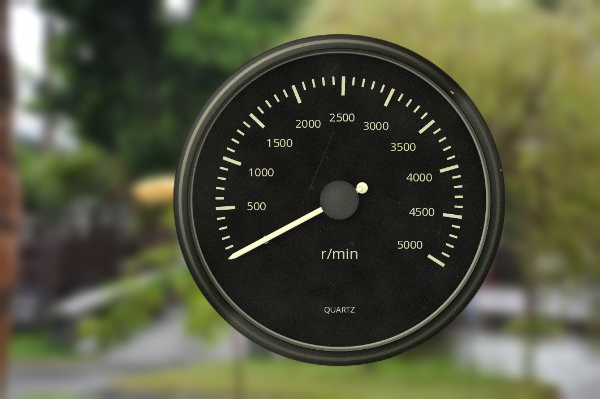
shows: value=0 unit=rpm
